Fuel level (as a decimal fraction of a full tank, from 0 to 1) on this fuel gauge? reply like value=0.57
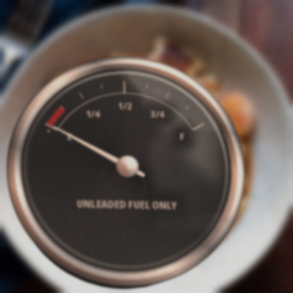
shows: value=0
